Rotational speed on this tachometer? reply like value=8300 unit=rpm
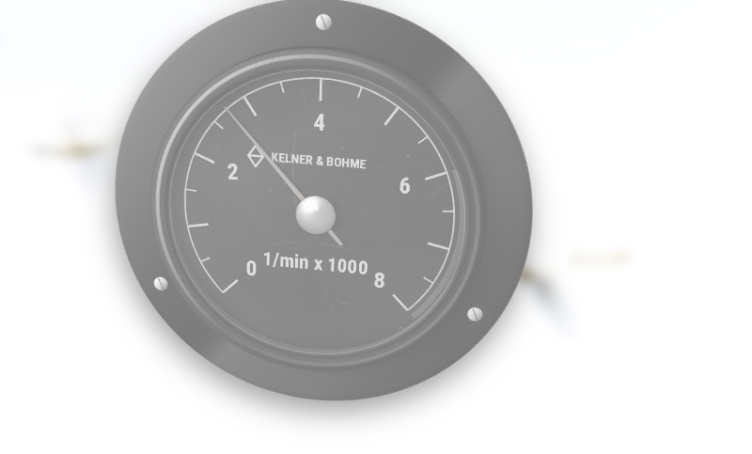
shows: value=2750 unit=rpm
